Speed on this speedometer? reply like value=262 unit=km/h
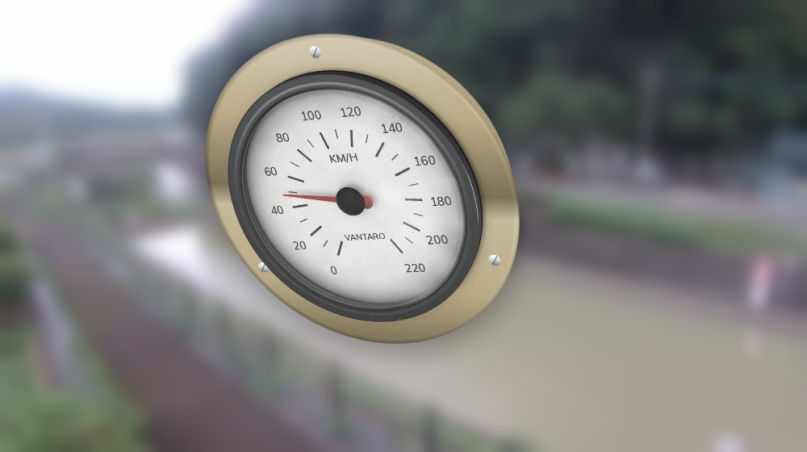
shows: value=50 unit=km/h
